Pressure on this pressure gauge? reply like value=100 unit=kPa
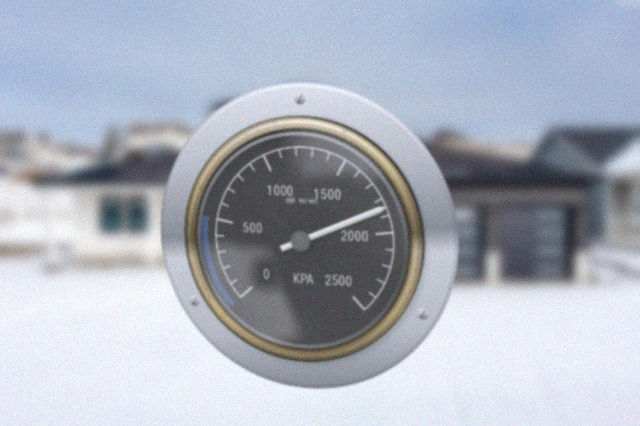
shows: value=1850 unit=kPa
